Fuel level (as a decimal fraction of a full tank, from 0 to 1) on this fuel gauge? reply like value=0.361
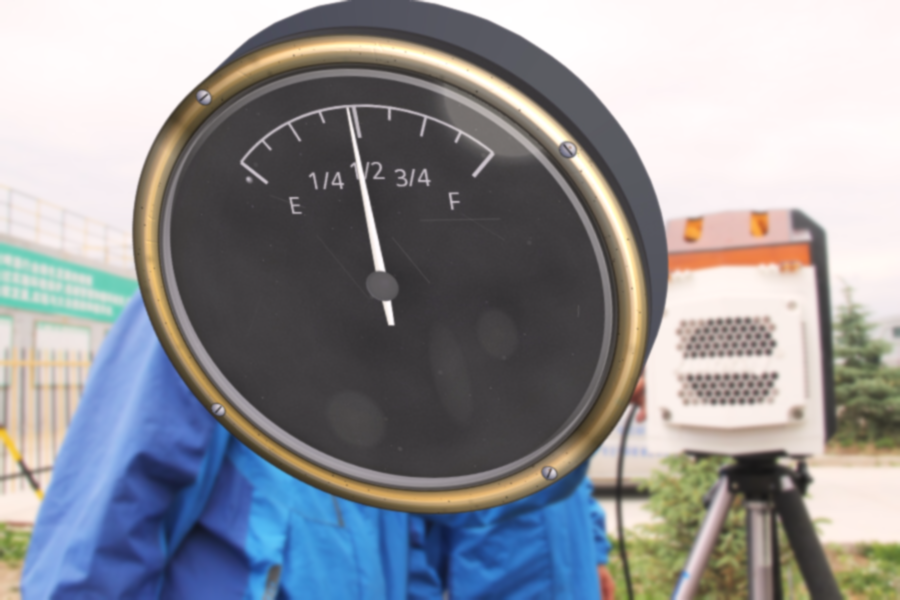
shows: value=0.5
